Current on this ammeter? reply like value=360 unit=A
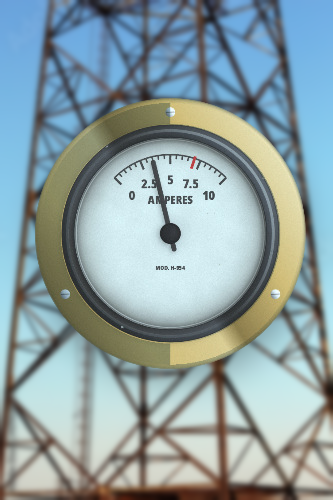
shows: value=3.5 unit=A
